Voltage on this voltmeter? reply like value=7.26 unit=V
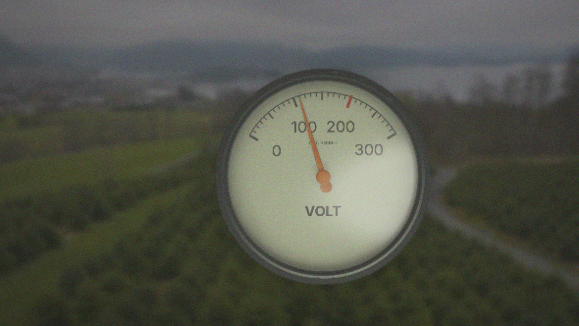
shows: value=110 unit=V
